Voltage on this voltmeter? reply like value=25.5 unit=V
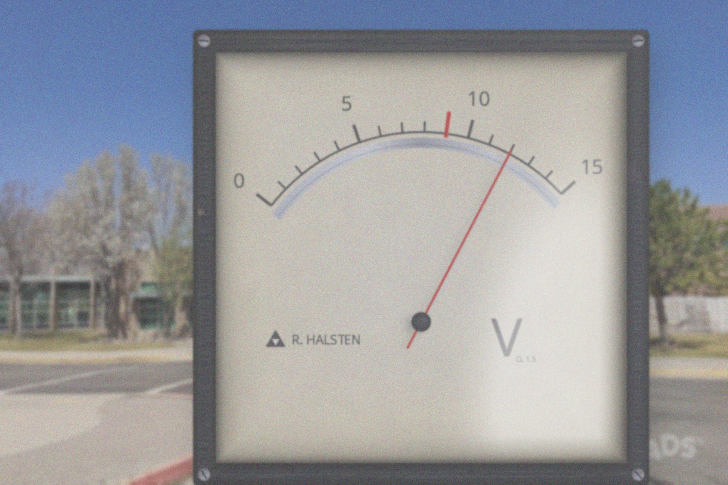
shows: value=12 unit=V
